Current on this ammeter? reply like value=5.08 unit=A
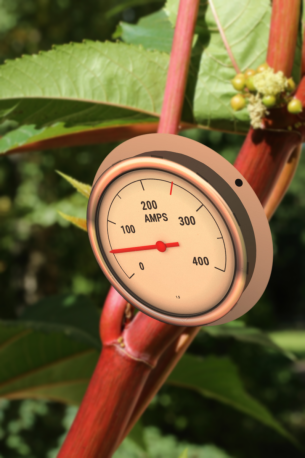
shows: value=50 unit=A
